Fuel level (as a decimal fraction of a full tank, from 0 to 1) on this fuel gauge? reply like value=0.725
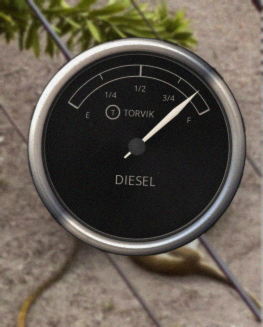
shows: value=0.875
